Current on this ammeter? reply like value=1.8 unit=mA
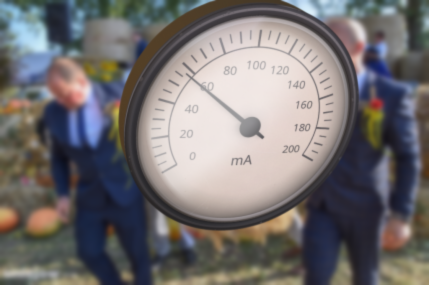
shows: value=57.5 unit=mA
